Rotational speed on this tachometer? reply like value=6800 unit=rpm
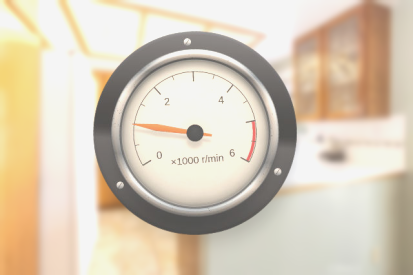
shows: value=1000 unit=rpm
